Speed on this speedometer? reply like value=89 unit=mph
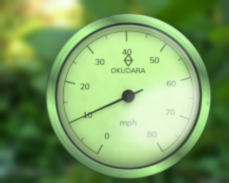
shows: value=10 unit=mph
